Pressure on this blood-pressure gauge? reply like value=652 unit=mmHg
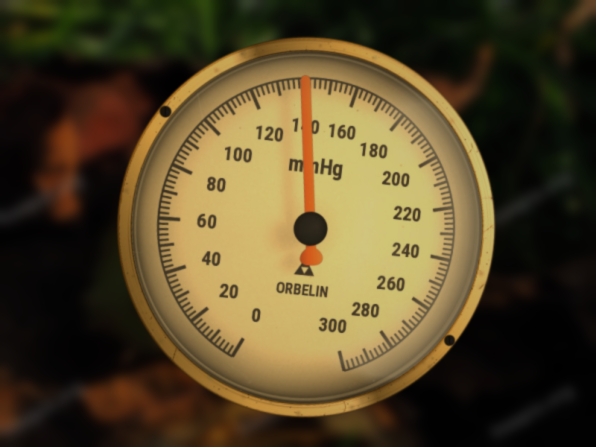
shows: value=140 unit=mmHg
